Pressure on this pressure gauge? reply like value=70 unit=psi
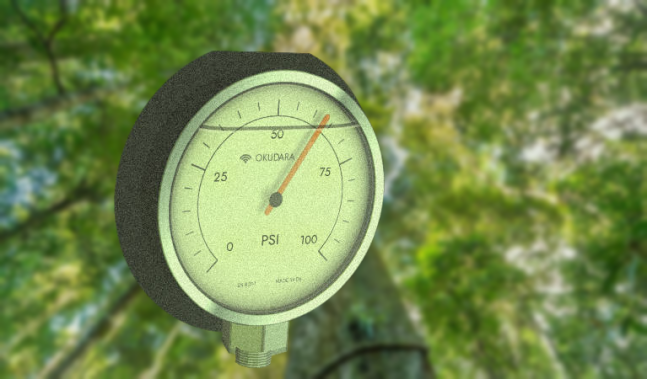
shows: value=62.5 unit=psi
